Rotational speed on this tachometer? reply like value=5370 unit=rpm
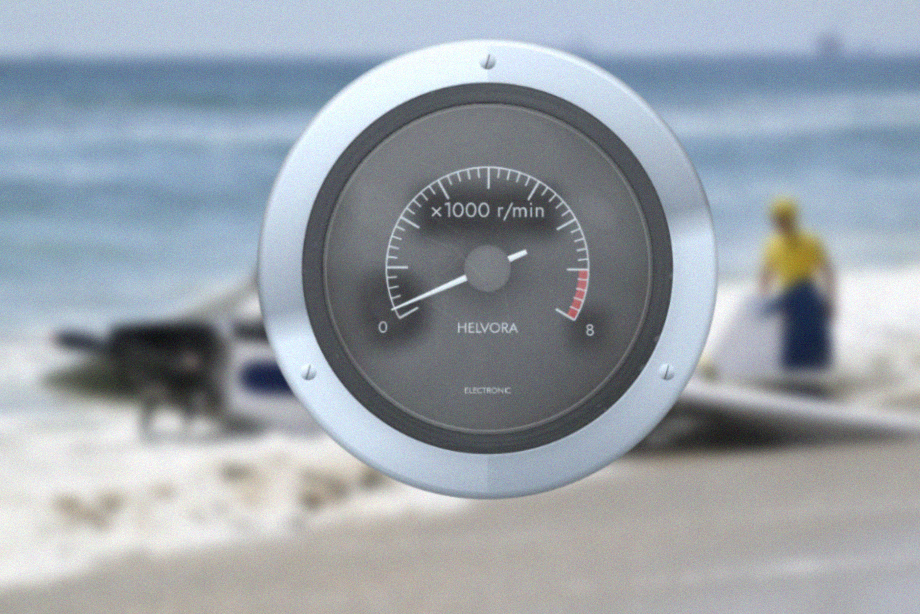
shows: value=200 unit=rpm
